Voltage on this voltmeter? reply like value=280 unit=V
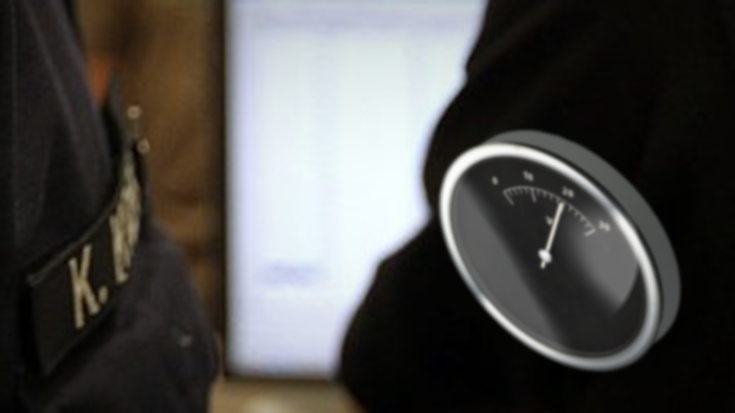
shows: value=20 unit=V
